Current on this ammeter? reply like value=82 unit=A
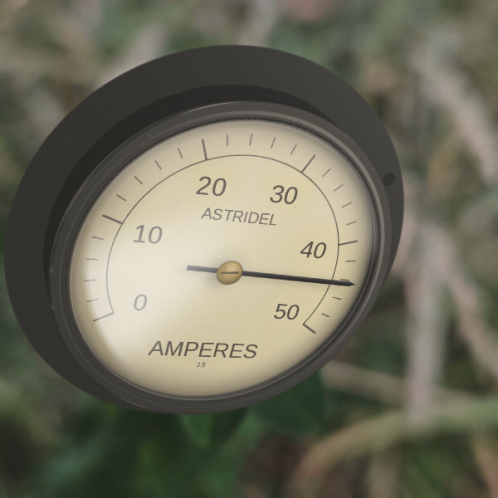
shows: value=44 unit=A
